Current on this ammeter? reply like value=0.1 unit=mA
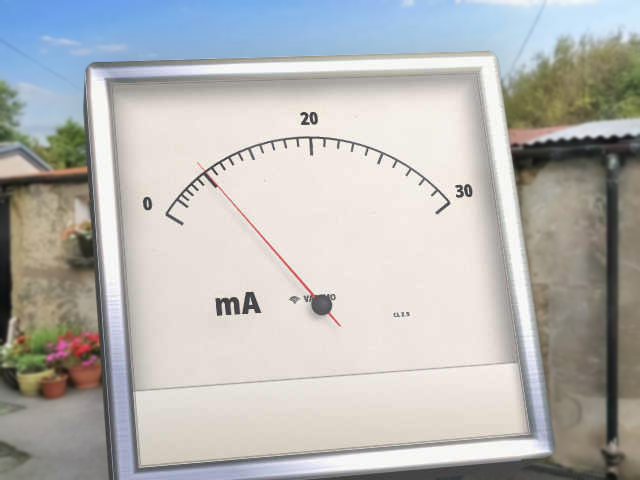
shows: value=10 unit=mA
